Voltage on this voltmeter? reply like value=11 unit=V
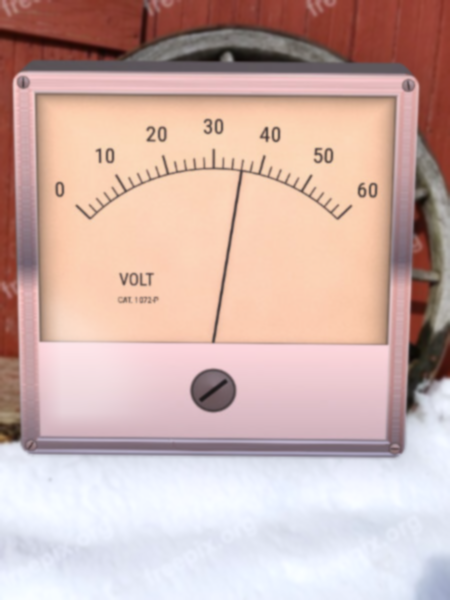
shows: value=36 unit=V
